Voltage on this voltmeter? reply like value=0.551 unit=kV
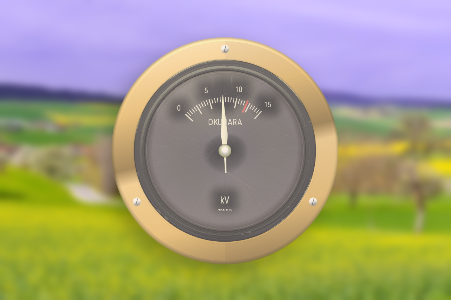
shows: value=7.5 unit=kV
